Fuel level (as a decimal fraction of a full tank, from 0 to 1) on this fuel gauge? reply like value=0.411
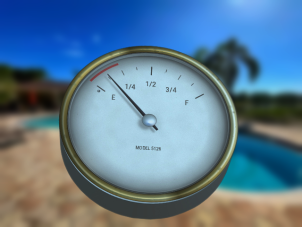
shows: value=0.125
